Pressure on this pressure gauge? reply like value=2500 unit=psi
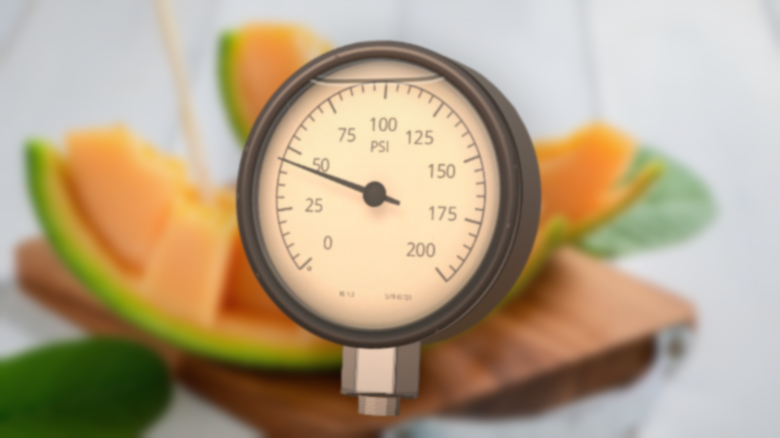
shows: value=45 unit=psi
